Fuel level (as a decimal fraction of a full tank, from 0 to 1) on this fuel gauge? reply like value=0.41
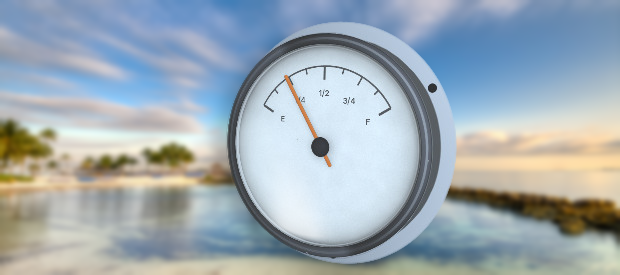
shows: value=0.25
